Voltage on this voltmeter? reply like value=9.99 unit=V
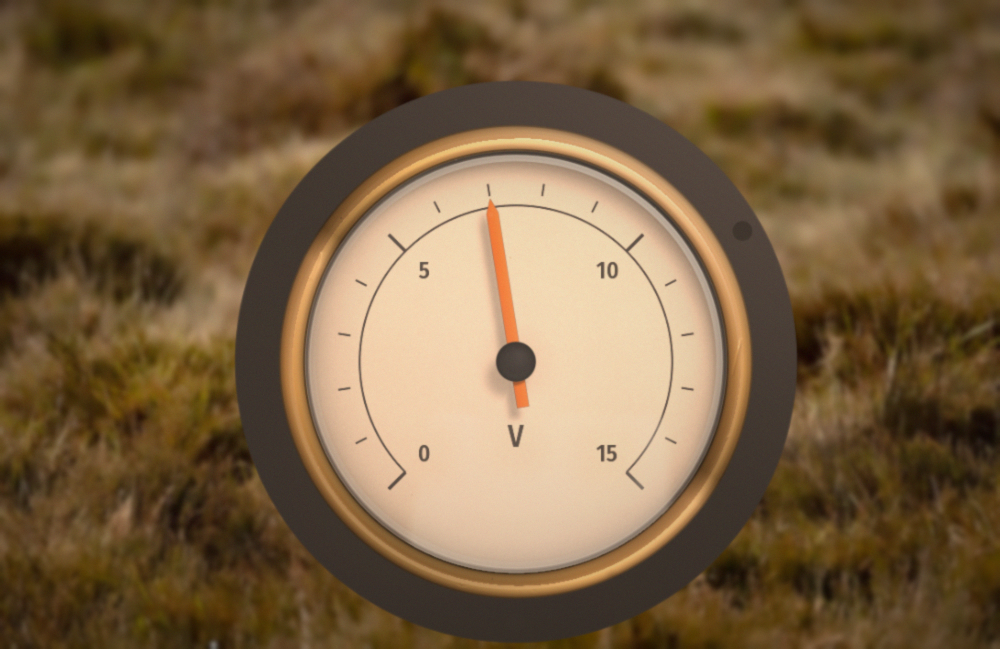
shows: value=7 unit=V
